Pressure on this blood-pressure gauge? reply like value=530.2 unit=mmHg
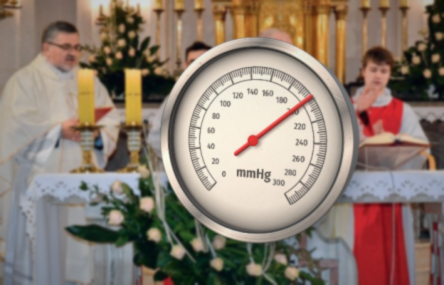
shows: value=200 unit=mmHg
